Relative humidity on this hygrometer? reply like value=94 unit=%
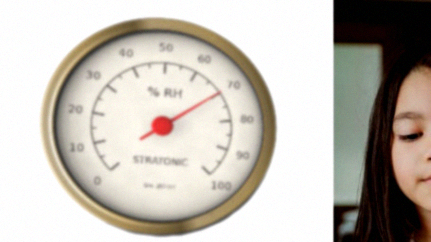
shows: value=70 unit=%
